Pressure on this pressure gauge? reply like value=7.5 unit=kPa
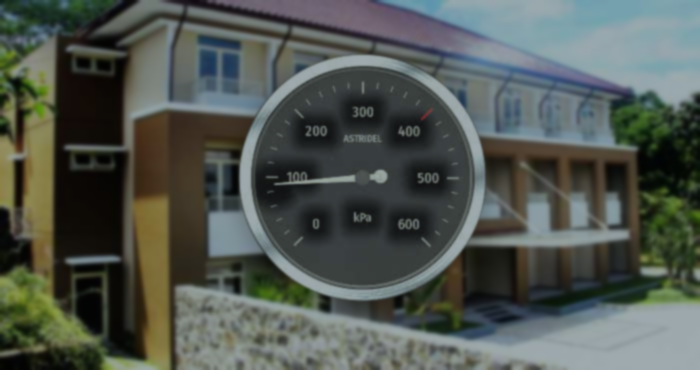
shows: value=90 unit=kPa
